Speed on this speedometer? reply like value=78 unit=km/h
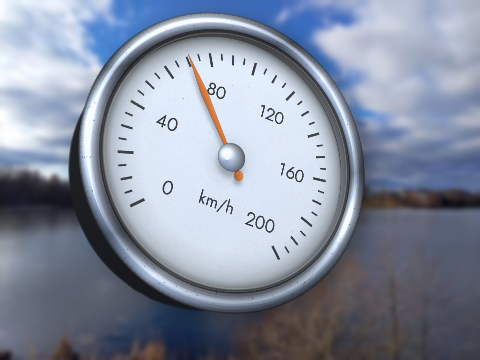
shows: value=70 unit=km/h
